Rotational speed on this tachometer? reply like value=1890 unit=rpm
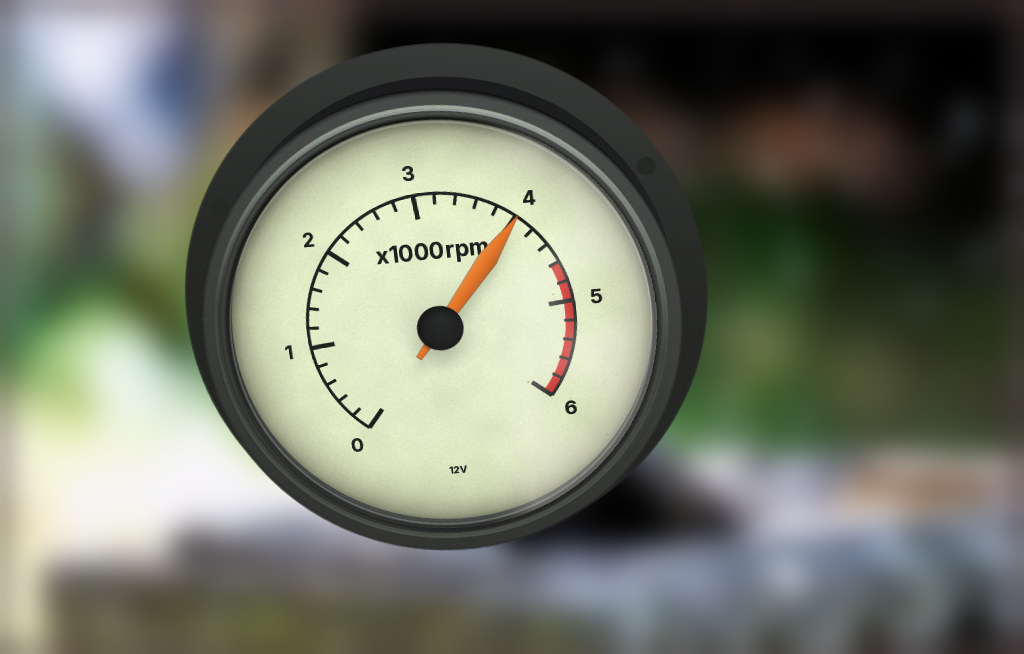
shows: value=4000 unit=rpm
